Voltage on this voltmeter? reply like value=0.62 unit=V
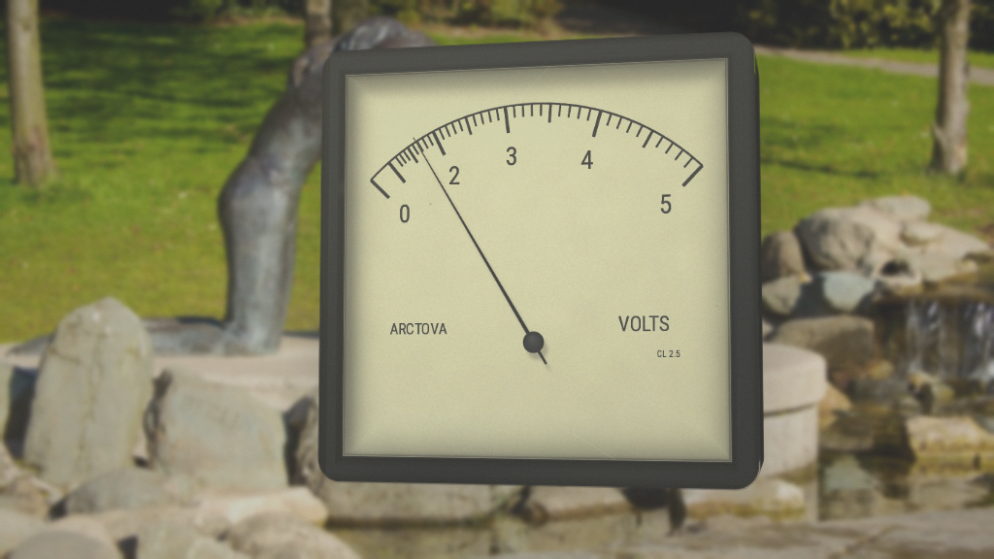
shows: value=1.7 unit=V
